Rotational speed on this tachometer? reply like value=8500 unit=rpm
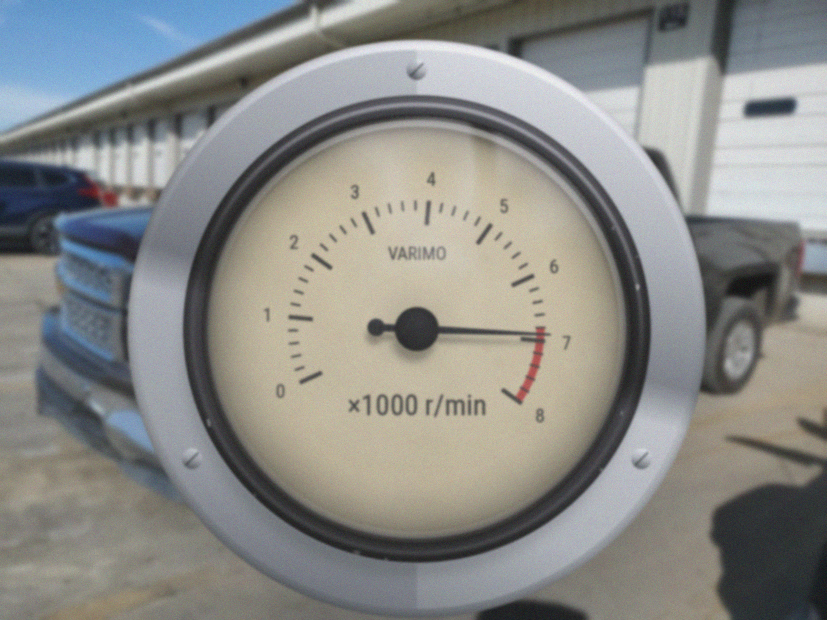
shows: value=6900 unit=rpm
